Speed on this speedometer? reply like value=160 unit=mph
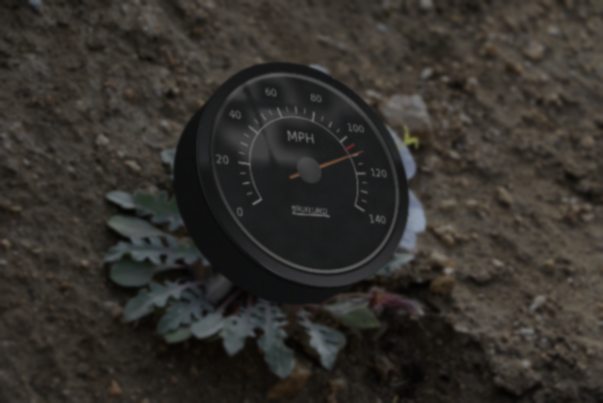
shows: value=110 unit=mph
